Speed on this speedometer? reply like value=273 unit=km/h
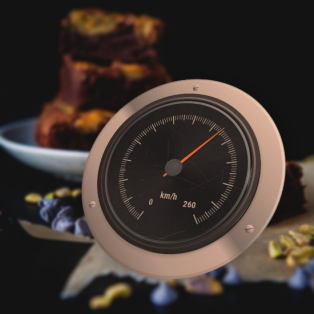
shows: value=170 unit=km/h
